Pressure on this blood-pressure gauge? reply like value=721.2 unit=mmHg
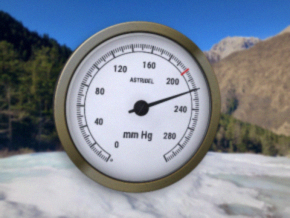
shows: value=220 unit=mmHg
